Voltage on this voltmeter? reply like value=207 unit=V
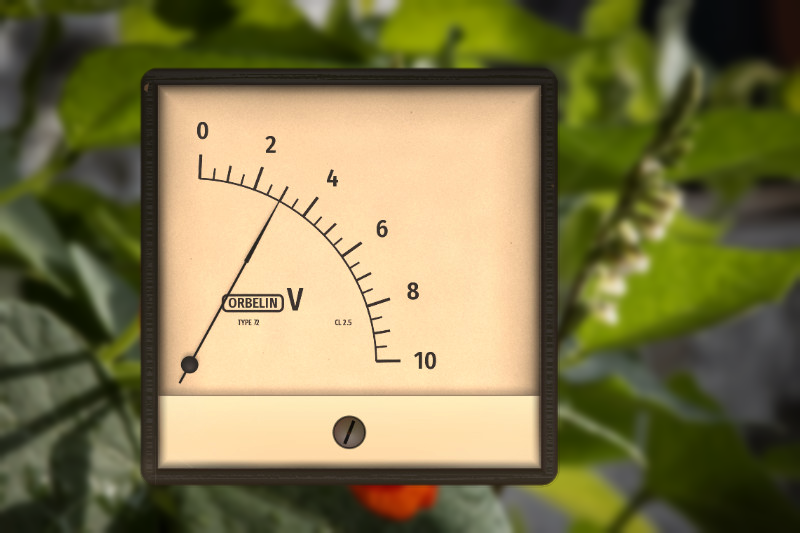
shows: value=3 unit=V
